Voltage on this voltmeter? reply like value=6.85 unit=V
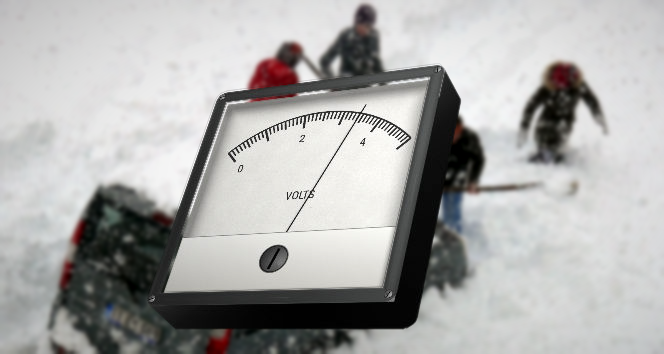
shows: value=3.5 unit=V
